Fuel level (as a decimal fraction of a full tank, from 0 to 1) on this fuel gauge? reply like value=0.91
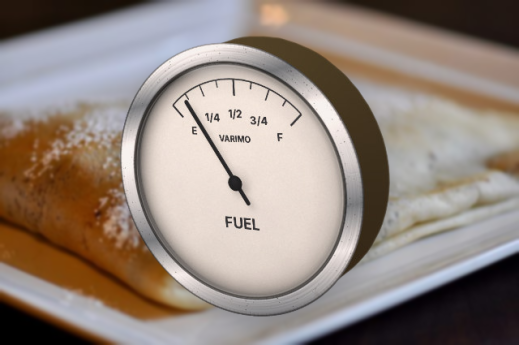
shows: value=0.125
